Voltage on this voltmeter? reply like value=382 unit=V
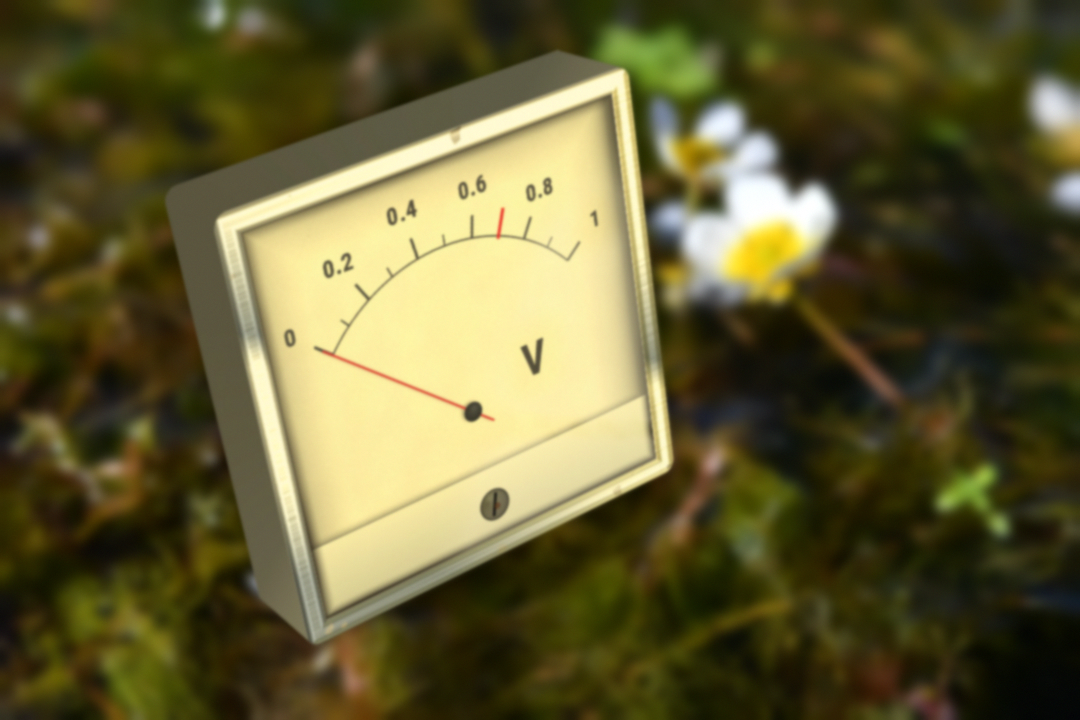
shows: value=0 unit=V
